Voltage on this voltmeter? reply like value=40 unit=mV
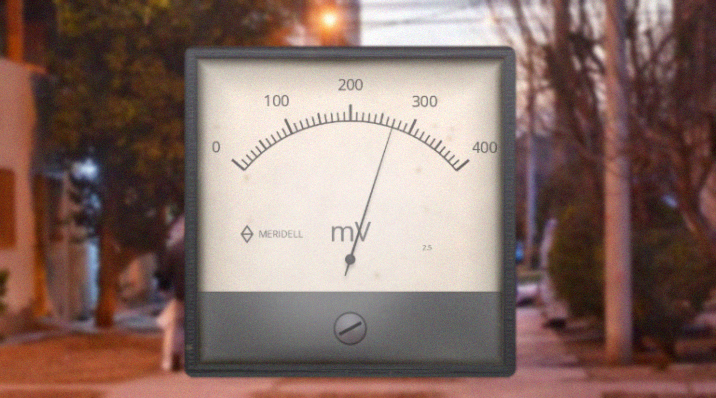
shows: value=270 unit=mV
